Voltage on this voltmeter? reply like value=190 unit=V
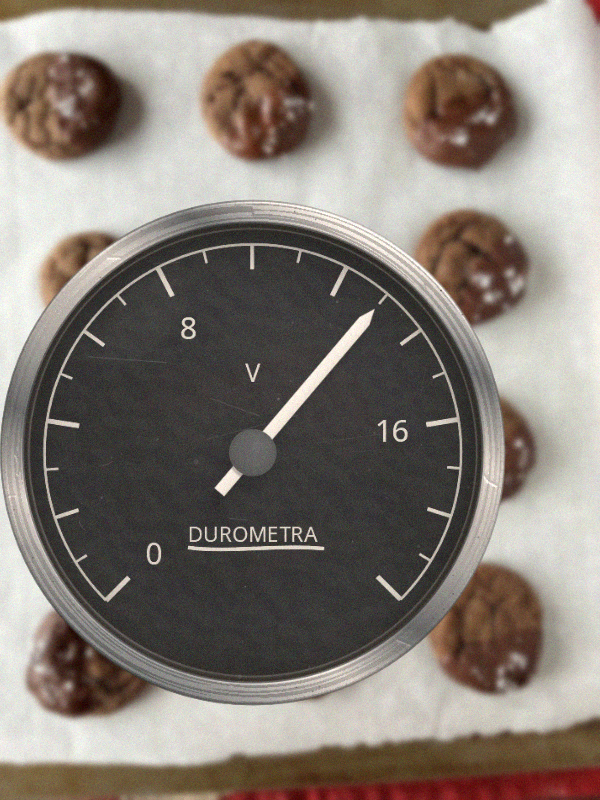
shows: value=13 unit=V
